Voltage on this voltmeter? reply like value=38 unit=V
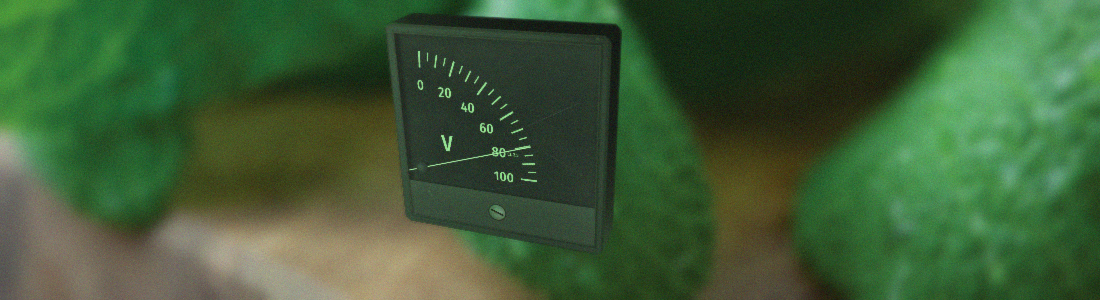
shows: value=80 unit=V
